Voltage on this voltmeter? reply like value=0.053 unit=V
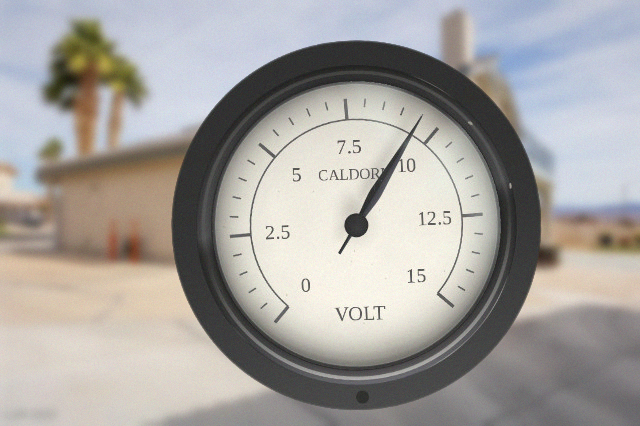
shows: value=9.5 unit=V
